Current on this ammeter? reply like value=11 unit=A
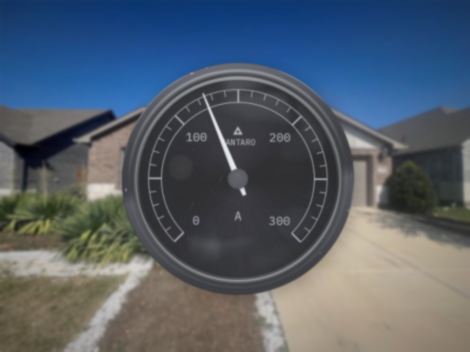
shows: value=125 unit=A
